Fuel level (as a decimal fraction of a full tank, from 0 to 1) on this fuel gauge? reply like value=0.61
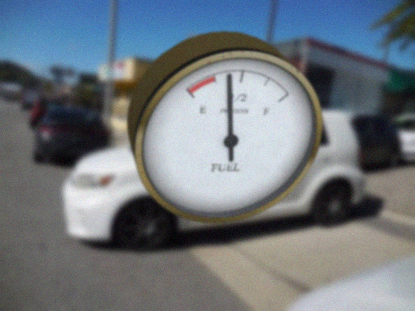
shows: value=0.375
